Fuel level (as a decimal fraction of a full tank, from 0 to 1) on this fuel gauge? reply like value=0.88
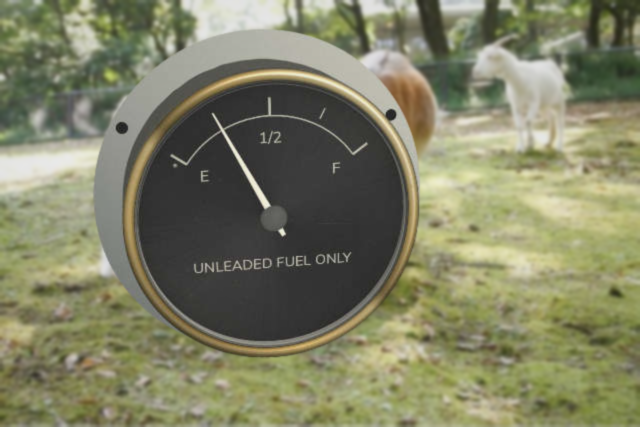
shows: value=0.25
